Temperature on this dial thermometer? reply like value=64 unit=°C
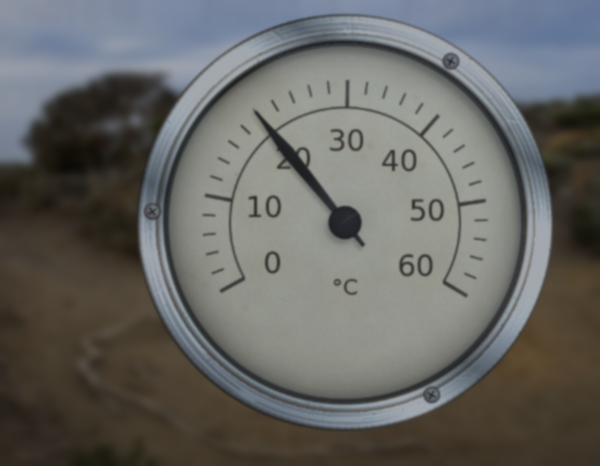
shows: value=20 unit=°C
